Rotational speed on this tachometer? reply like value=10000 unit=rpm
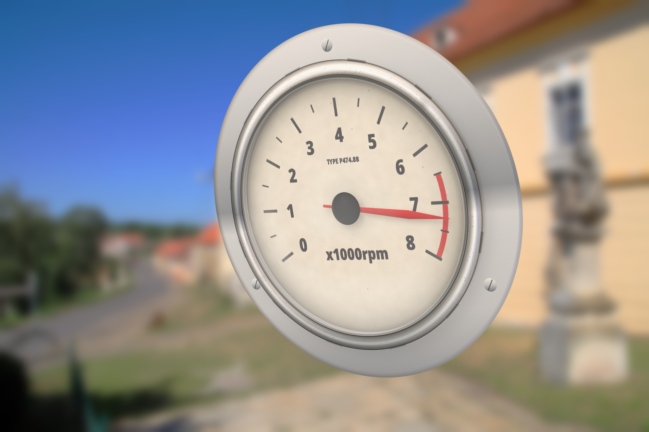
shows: value=7250 unit=rpm
